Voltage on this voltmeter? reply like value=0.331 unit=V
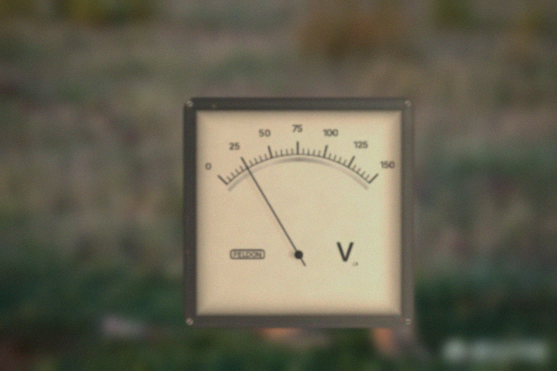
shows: value=25 unit=V
